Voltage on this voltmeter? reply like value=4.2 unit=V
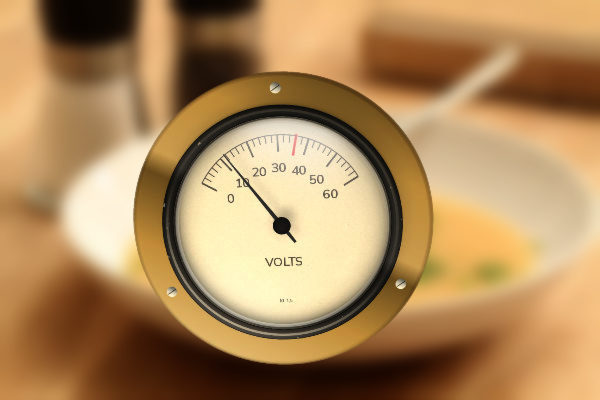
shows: value=12 unit=V
